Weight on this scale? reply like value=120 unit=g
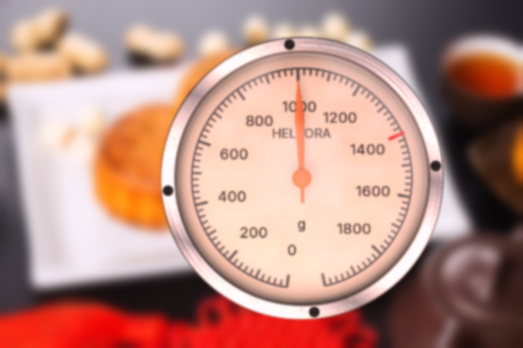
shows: value=1000 unit=g
